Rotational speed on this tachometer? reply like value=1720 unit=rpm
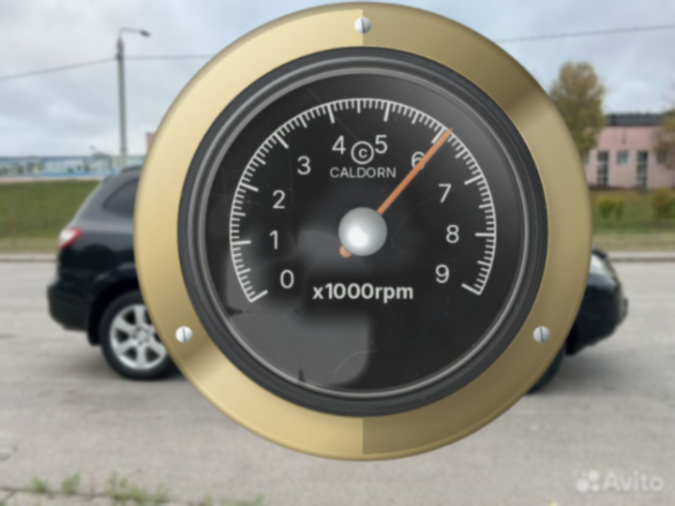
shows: value=6100 unit=rpm
